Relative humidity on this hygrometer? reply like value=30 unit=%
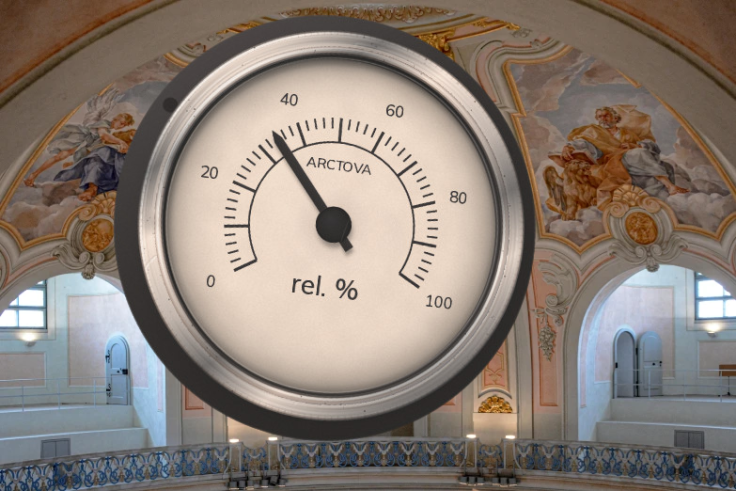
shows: value=34 unit=%
